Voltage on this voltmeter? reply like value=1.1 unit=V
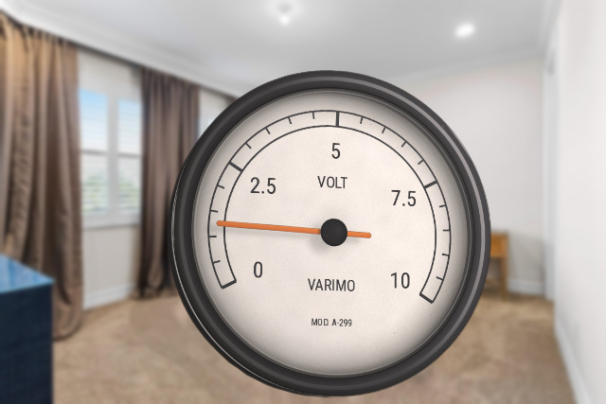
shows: value=1.25 unit=V
